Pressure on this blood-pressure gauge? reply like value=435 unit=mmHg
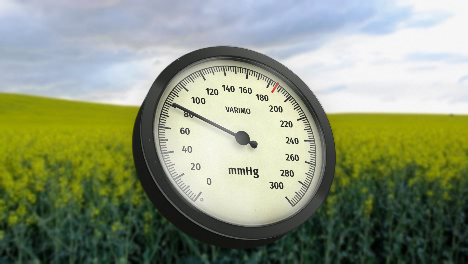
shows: value=80 unit=mmHg
